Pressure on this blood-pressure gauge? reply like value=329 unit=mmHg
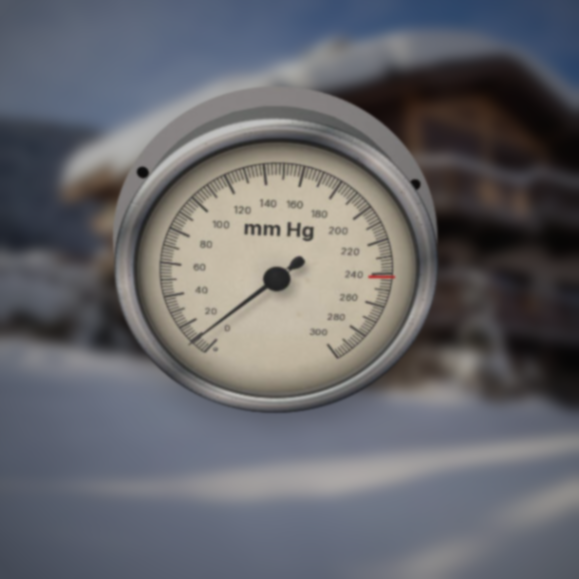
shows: value=10 unit=mmHg
